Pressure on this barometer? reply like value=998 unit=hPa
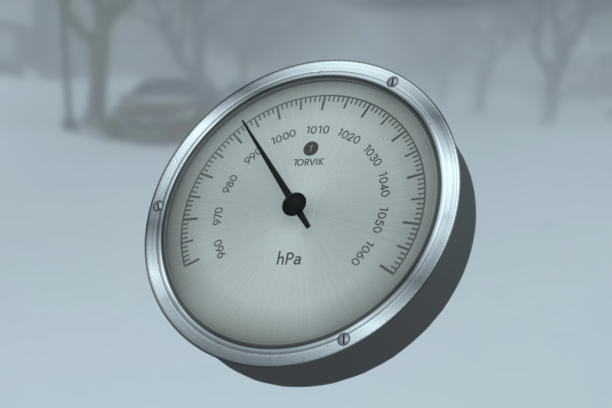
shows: value=993 unit=hPa
